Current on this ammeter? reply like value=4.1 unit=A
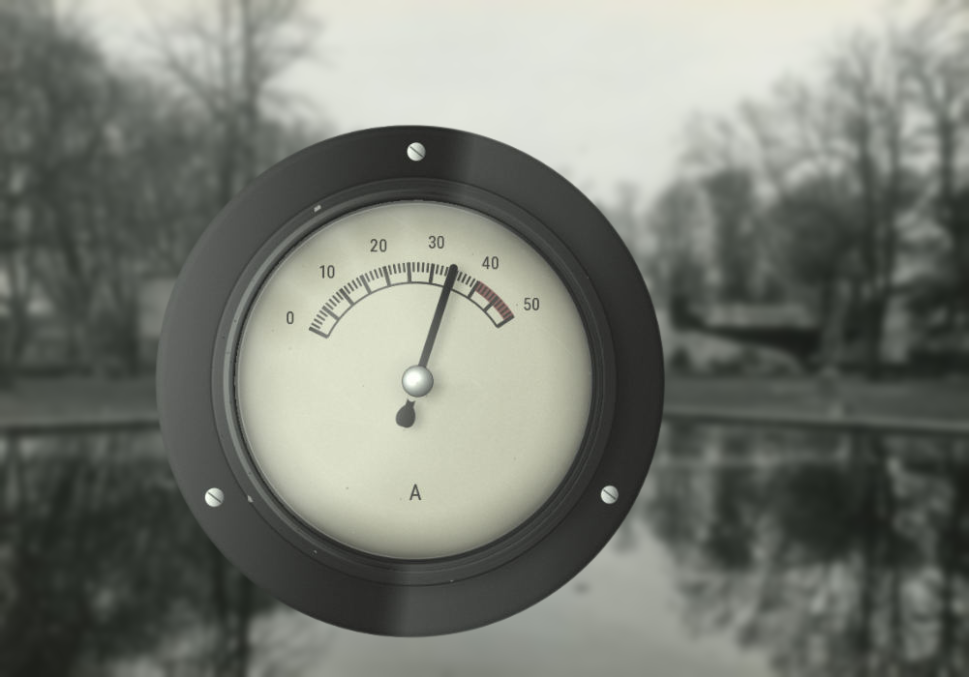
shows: value=34 unit=A
